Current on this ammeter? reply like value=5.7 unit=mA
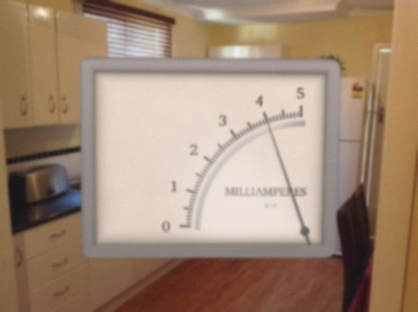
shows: value=4 unit=mA
